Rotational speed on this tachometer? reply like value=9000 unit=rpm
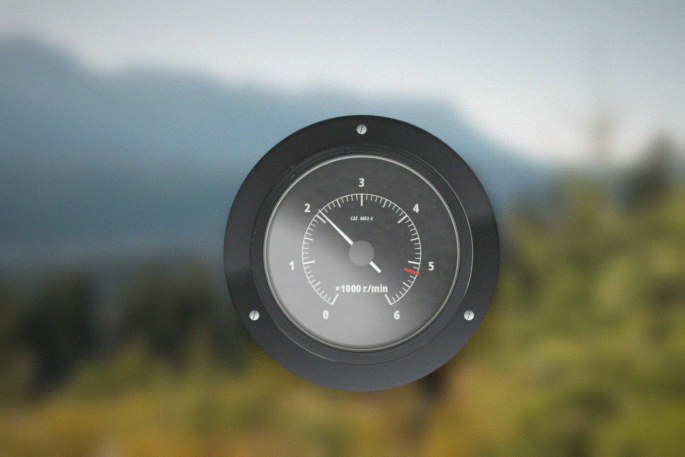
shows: value=2100 unit=rpm
